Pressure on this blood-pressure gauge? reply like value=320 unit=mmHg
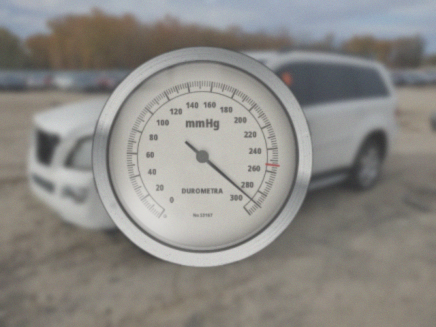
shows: value=290 unit=mmHg
